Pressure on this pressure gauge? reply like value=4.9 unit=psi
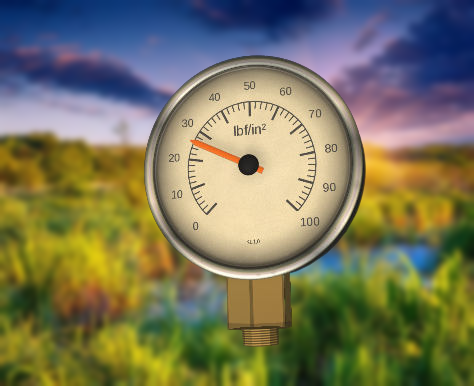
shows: value=26 unit=psi
